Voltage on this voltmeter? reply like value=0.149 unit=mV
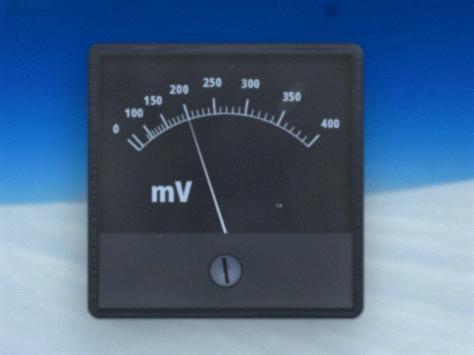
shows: value=200 unit=mV
